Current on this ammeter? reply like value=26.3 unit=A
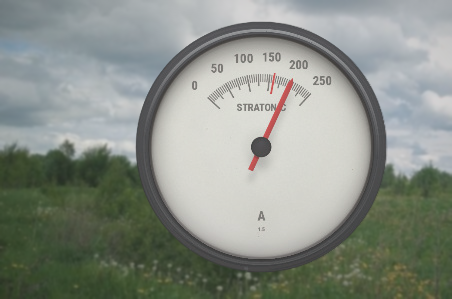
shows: value=200 unit=A
